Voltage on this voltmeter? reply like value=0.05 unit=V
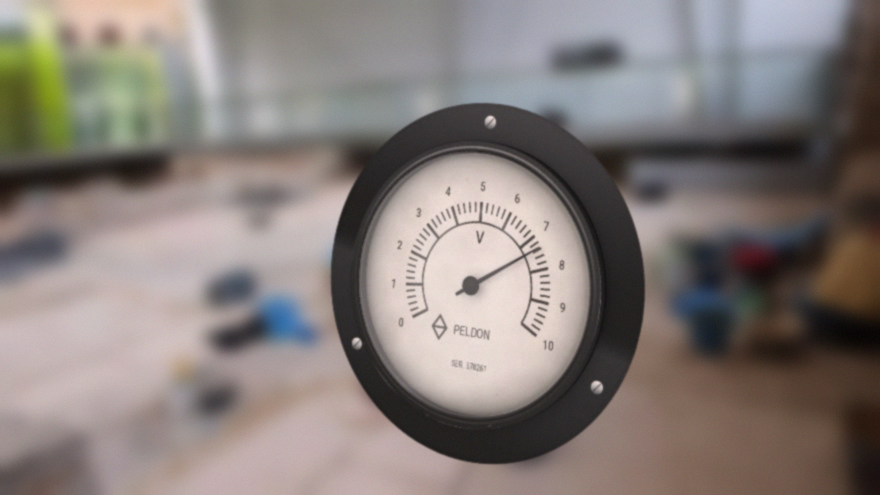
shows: value=7.4 unit=V
